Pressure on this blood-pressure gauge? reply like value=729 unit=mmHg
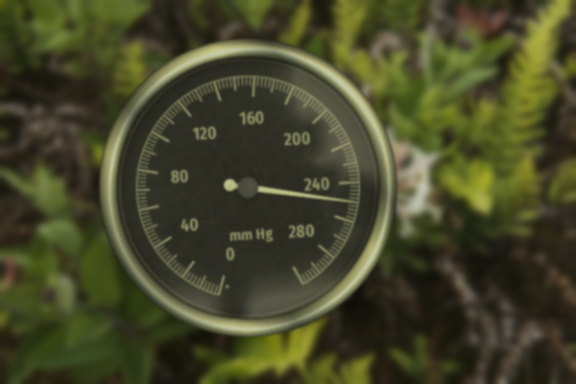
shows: value=250 unit=mmHg
